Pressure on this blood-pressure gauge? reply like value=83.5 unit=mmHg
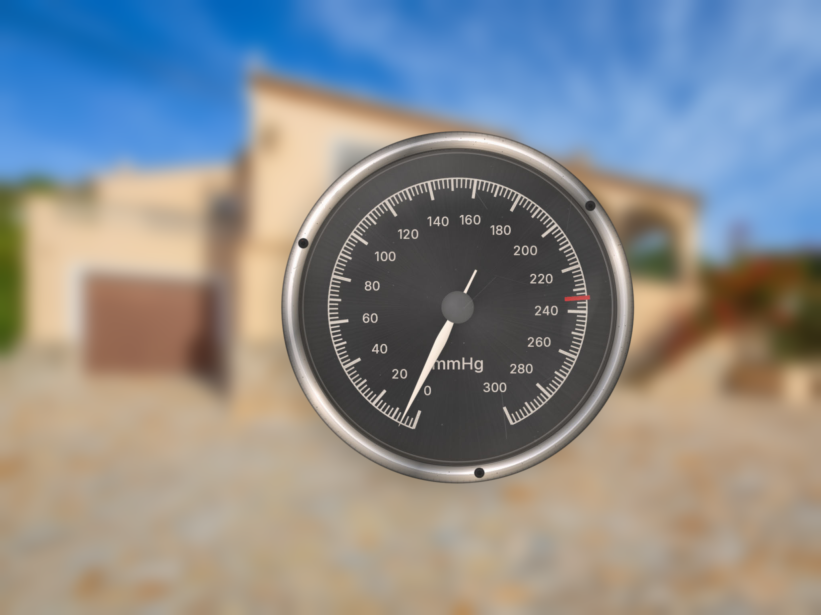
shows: value=6 unit=mmHg
